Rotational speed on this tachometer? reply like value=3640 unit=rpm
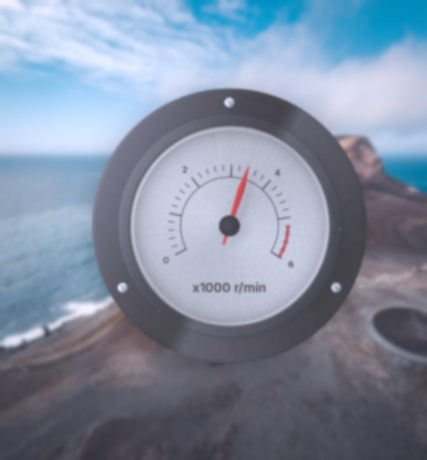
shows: value=3400 unit=rpm
